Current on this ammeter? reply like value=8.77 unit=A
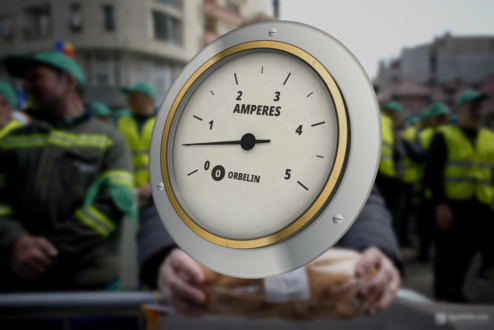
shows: value=0.5 unit=A
